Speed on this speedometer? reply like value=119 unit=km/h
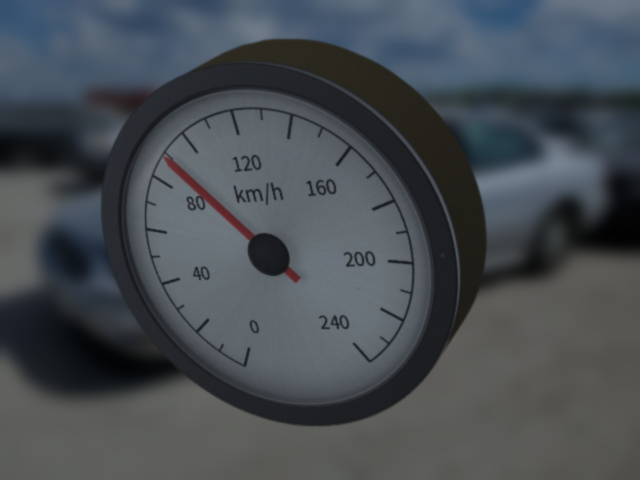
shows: value=90 unit=km/h
